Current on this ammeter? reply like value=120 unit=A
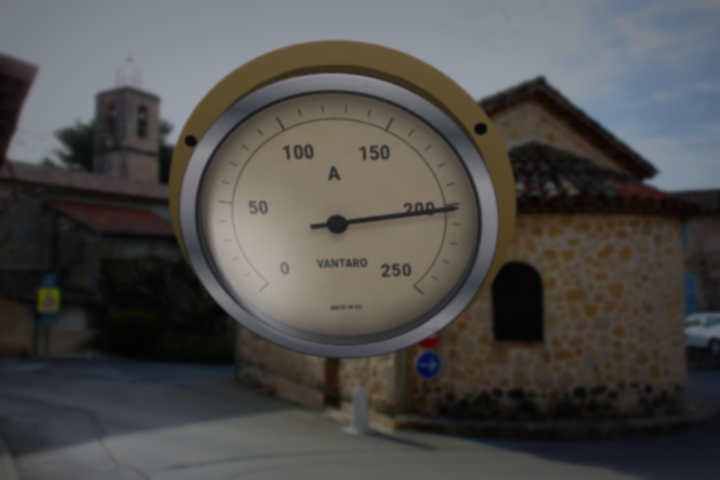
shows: value=200 unit=A
